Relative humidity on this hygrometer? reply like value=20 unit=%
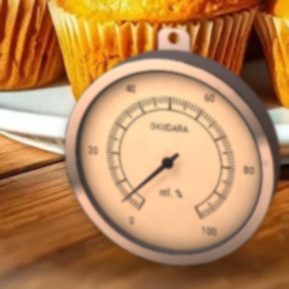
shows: value=5 unit=%
